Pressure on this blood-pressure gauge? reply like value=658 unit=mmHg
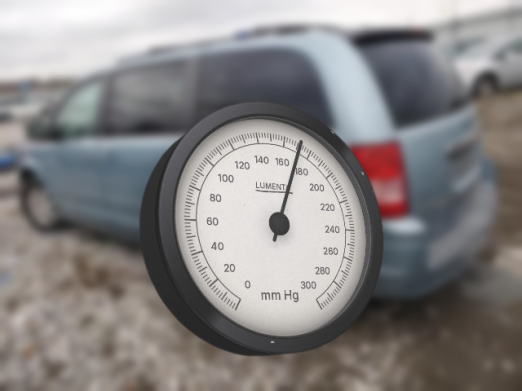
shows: value=170 unit=mmHg
